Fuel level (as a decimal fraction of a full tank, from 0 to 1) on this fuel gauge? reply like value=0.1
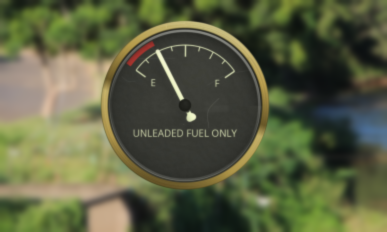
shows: value=0.25
